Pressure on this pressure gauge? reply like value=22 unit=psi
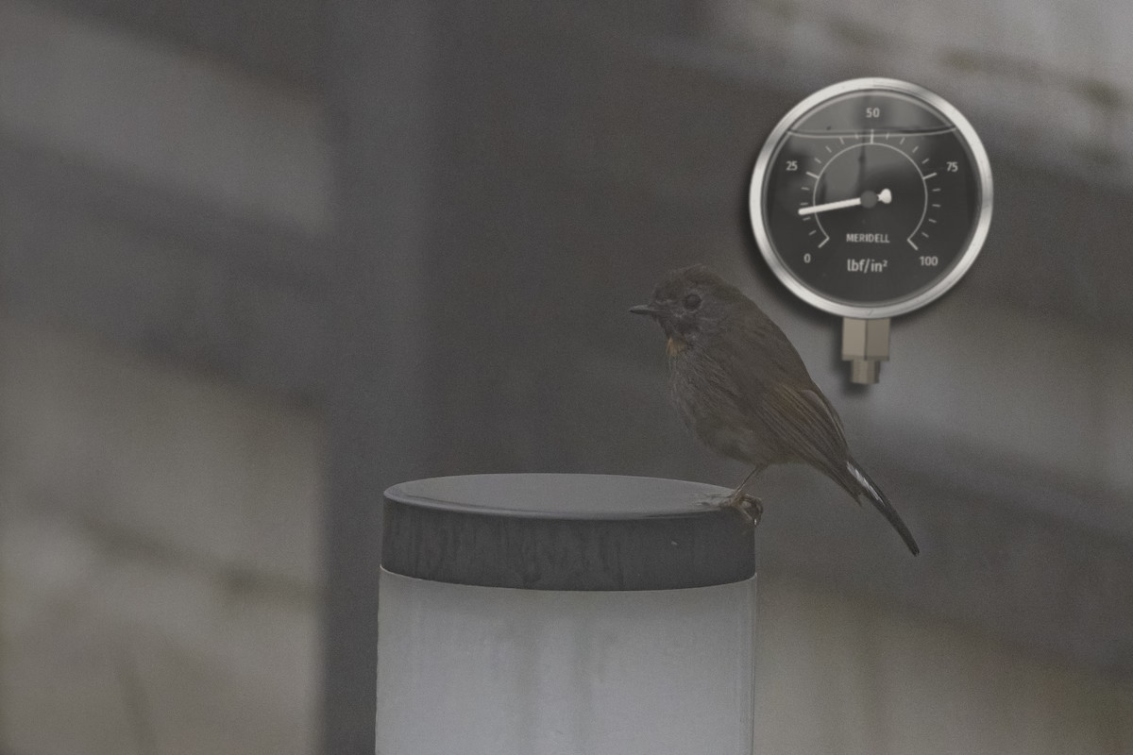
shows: value=12.5 unit=psi
